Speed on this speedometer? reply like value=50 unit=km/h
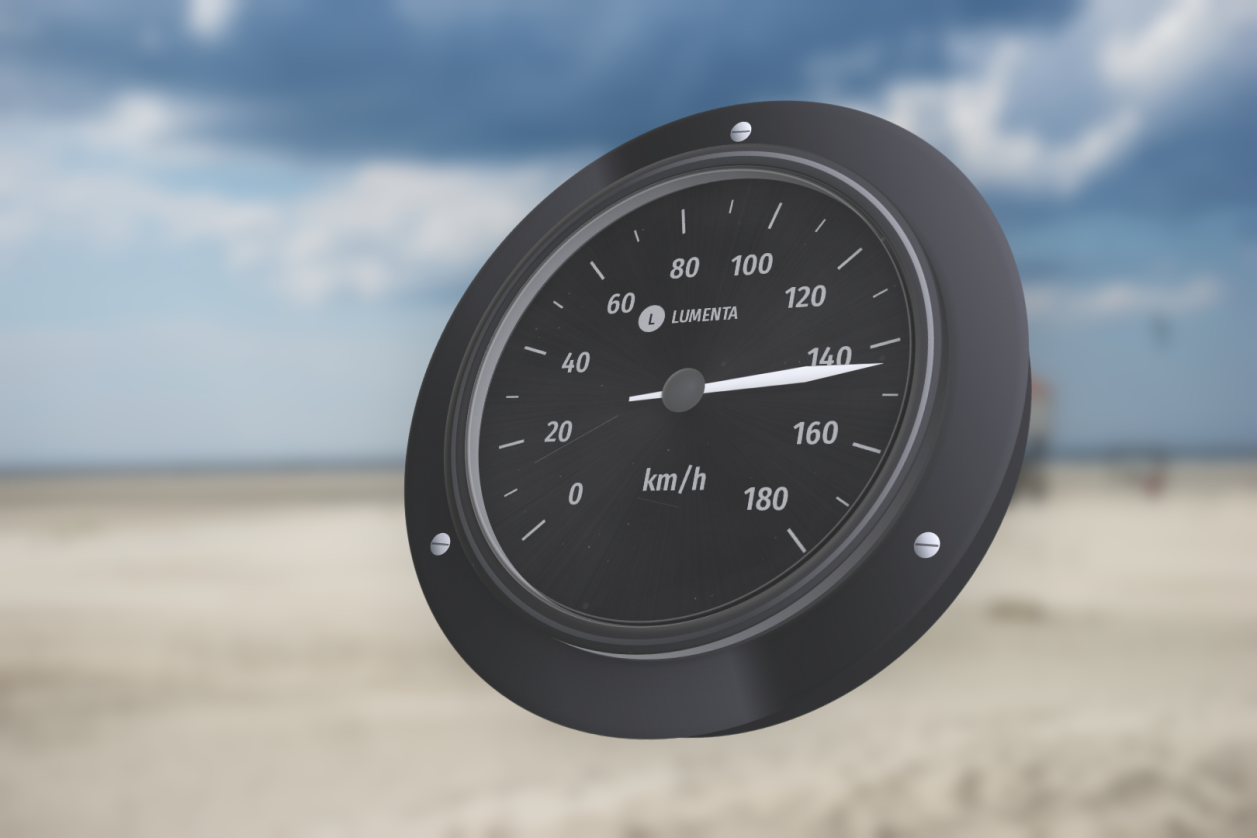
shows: value=145 unit=km/h
